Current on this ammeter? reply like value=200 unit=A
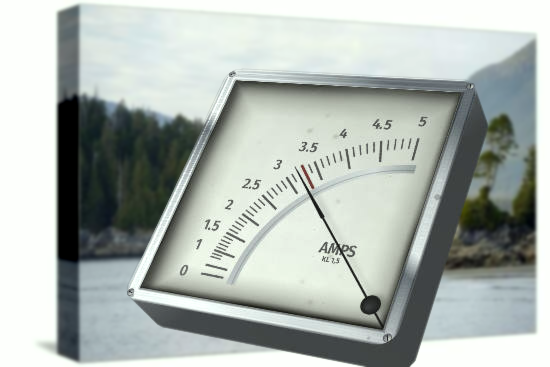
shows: value=3.2 unit=A
